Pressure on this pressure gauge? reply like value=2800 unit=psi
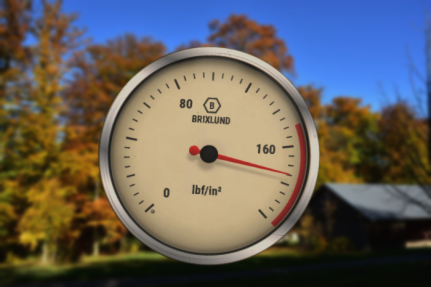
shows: value=175 unit=psi
